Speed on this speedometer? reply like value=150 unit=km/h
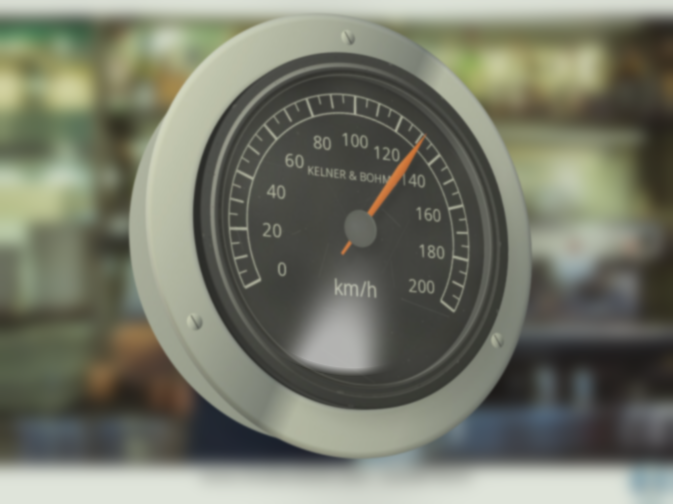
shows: value=130 unit=km/h
